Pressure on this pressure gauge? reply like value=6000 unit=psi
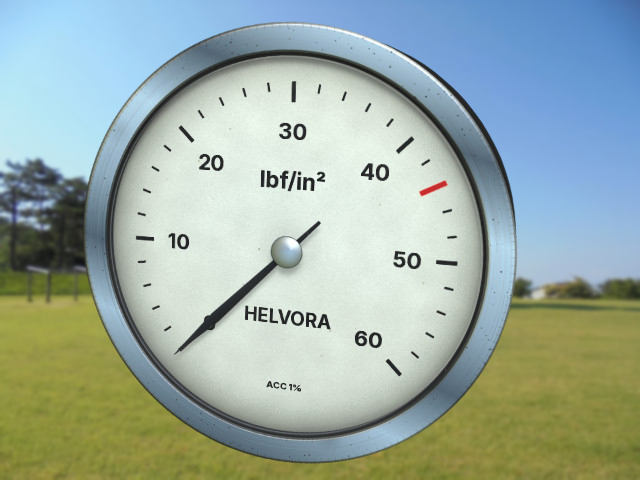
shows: value=0 unit=psi
